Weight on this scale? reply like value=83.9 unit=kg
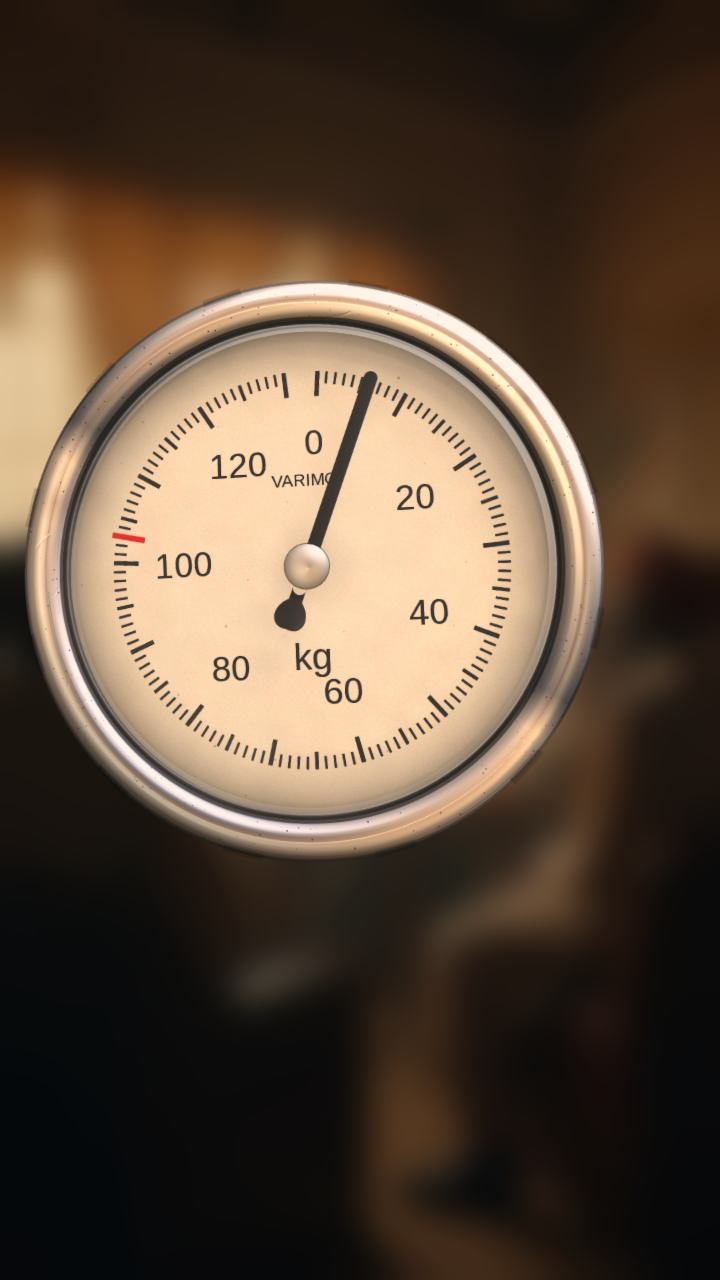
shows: value=6 unit=kg
